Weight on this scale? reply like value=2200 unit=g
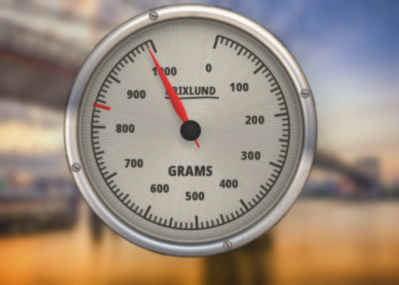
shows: value=990 unit=g
